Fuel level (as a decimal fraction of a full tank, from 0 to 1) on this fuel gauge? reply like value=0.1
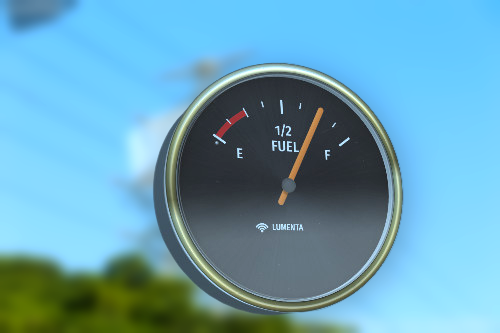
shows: value=0.75
